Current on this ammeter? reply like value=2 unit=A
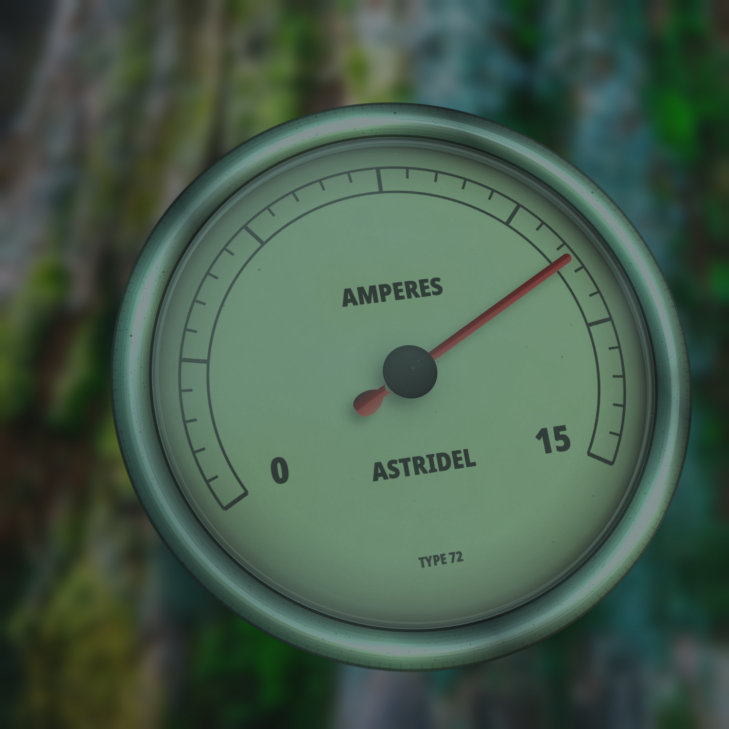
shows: value=11.25 unit=A
